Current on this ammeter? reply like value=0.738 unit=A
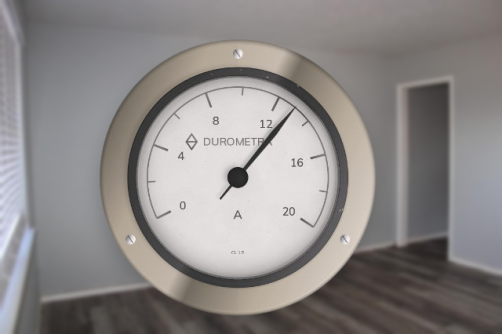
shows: value=13 unit=A
